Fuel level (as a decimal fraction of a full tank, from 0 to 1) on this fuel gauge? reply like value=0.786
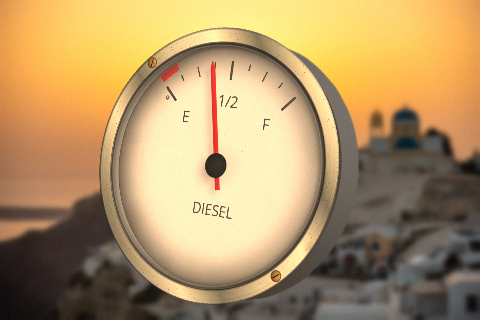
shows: value=0.375
